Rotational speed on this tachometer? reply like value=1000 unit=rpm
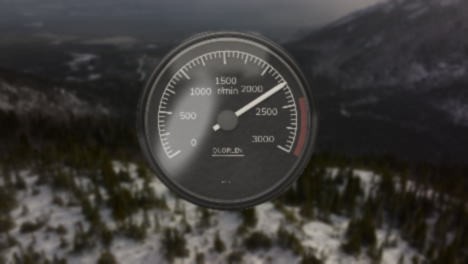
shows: value=2250 unit=rpm
